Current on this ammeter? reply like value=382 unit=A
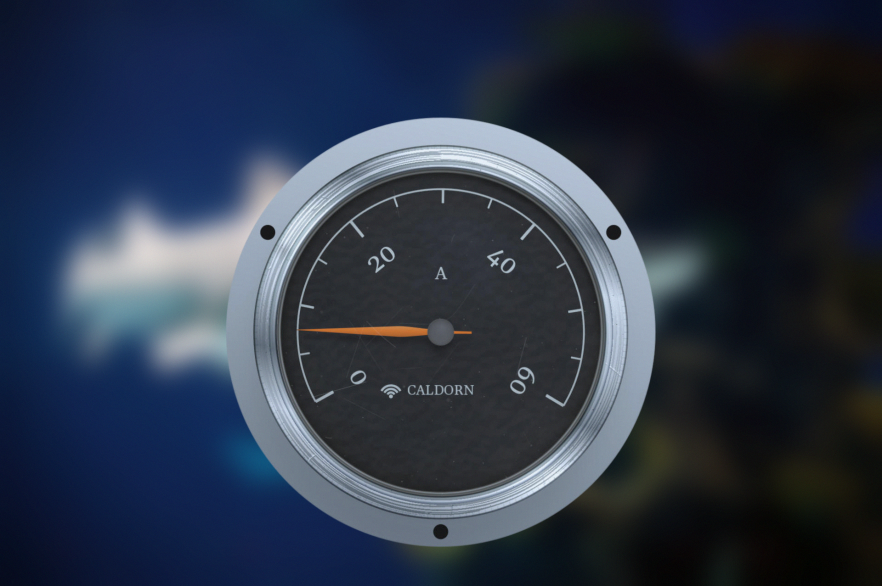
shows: value=7.5 unit=A
